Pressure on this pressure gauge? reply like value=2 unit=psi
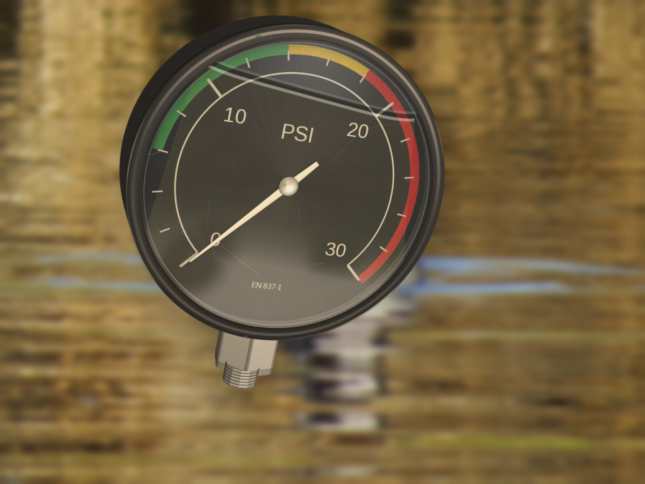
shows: value=0 unit=psi
